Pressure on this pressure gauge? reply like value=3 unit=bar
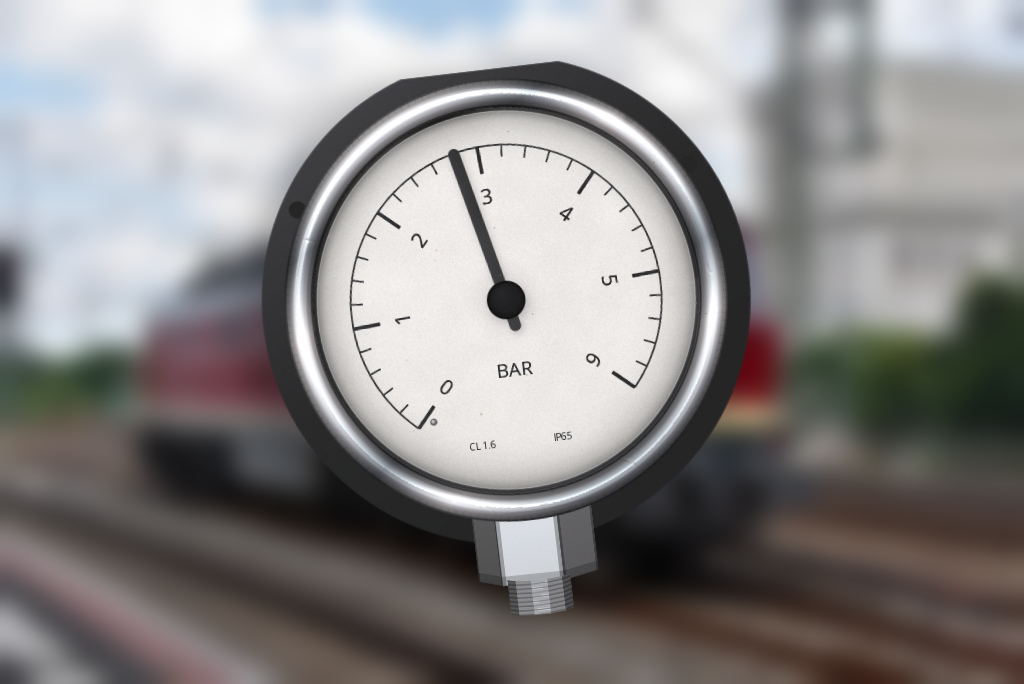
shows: value=2.8 unit=bar
